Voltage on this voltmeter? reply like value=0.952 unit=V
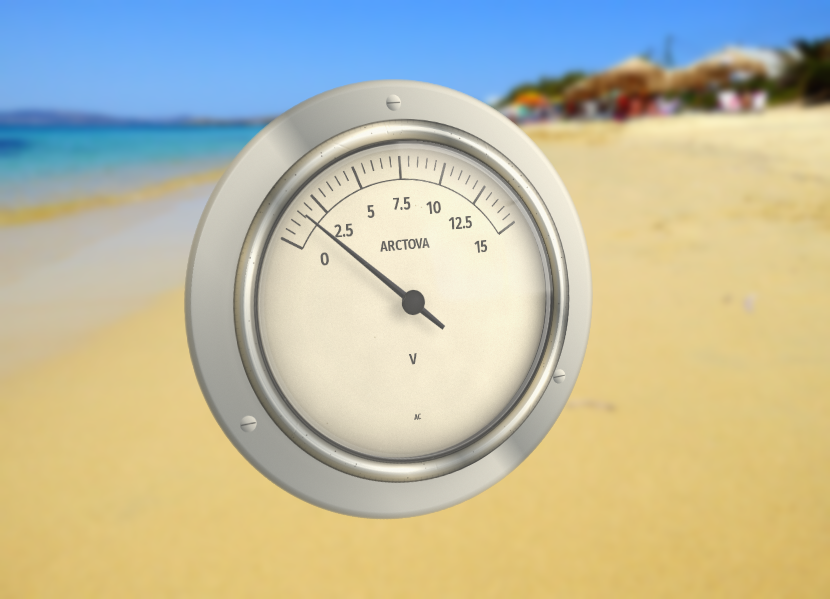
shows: value=1.5 unit=V
